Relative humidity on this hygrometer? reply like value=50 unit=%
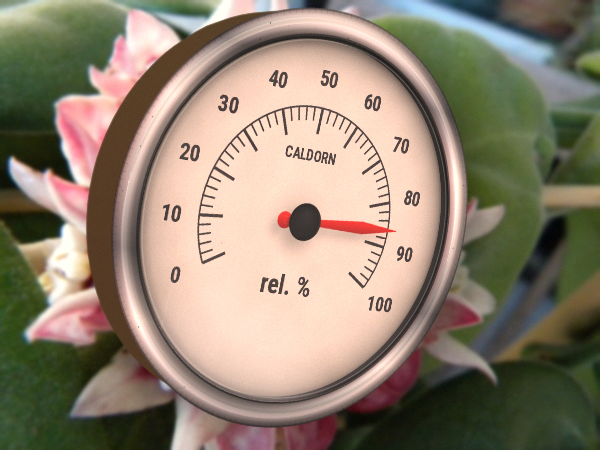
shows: value=86 unit=%
